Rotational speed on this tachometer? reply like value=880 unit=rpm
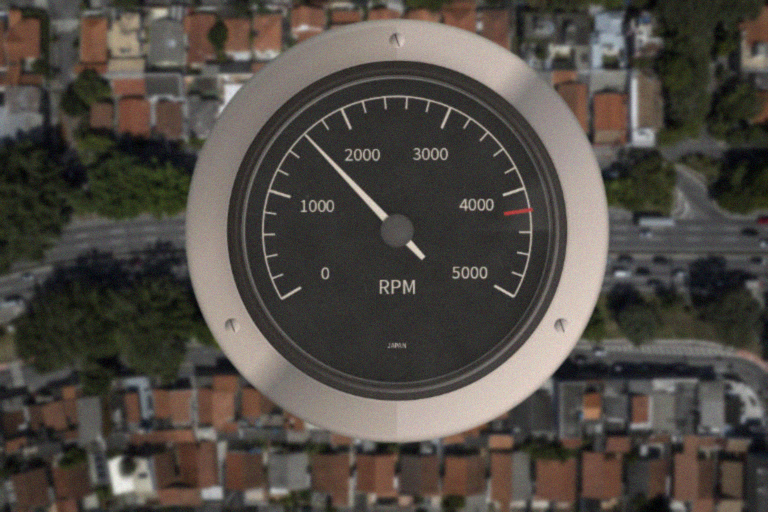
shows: value=1600 unit=rpm
